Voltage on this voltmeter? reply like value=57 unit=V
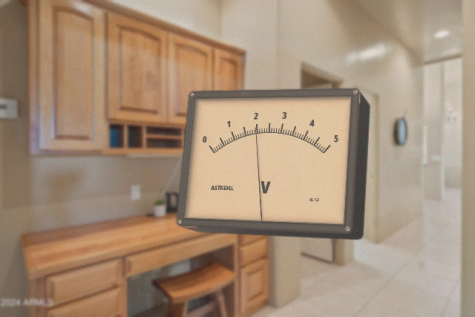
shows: value=2 unit=V
